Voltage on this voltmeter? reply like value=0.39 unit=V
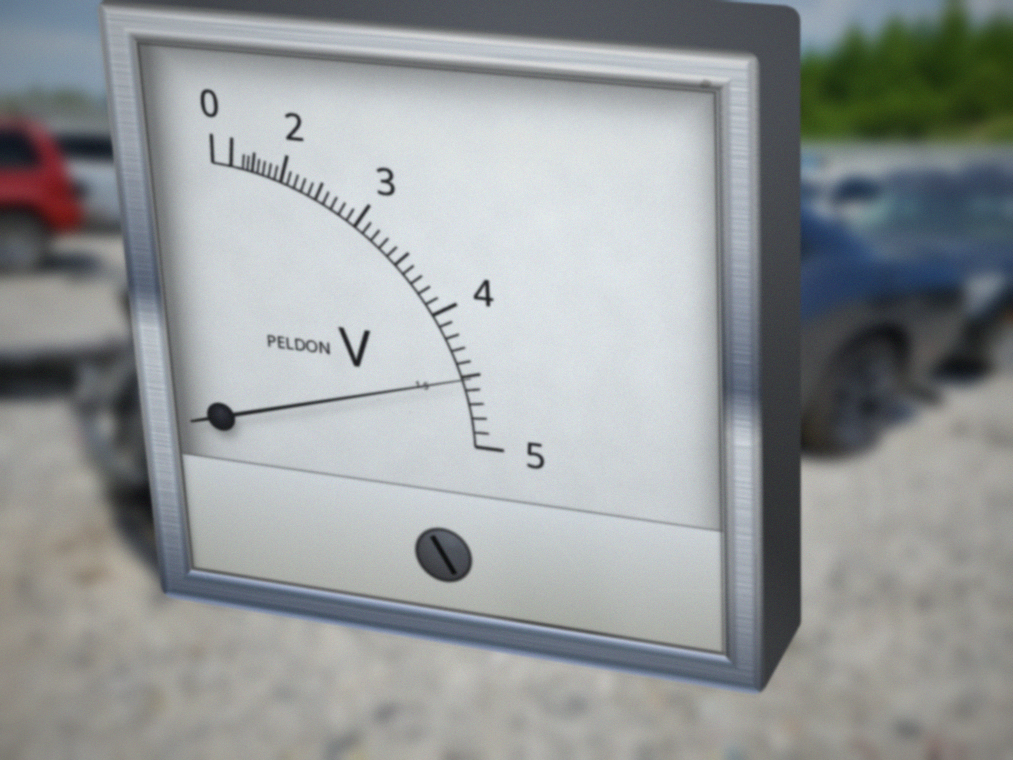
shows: value=4.5 unit=V
